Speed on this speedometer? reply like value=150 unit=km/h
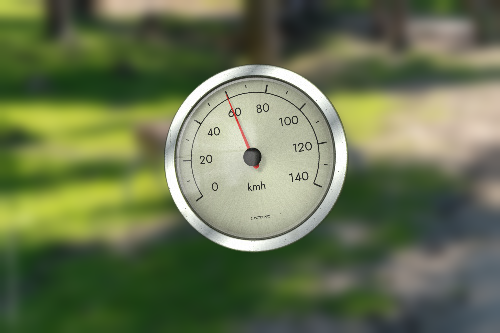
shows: value=60 unit=km/h
